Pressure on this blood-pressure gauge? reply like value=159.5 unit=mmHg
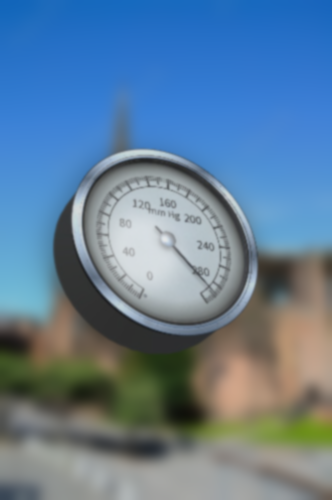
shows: value=290 unit=mmHg
